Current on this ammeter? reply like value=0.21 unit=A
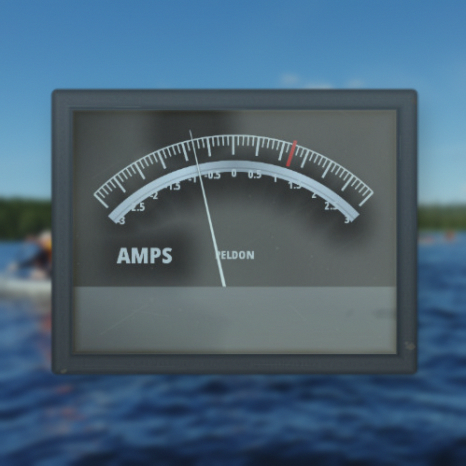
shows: value=-0.8 unit=A
